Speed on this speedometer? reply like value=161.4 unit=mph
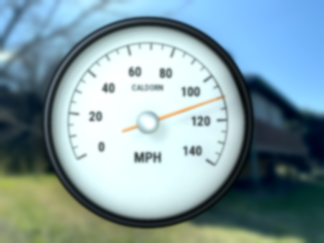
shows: value=110 unit=mph
